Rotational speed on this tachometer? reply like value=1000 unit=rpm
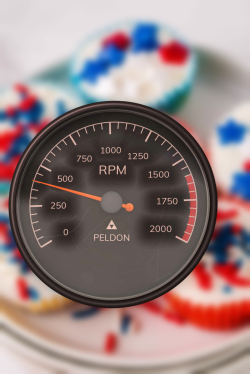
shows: value=400 unit=rpm
